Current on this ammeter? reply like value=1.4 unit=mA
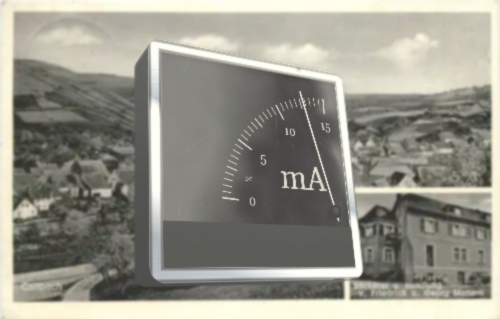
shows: value=12.5 unit=mA
